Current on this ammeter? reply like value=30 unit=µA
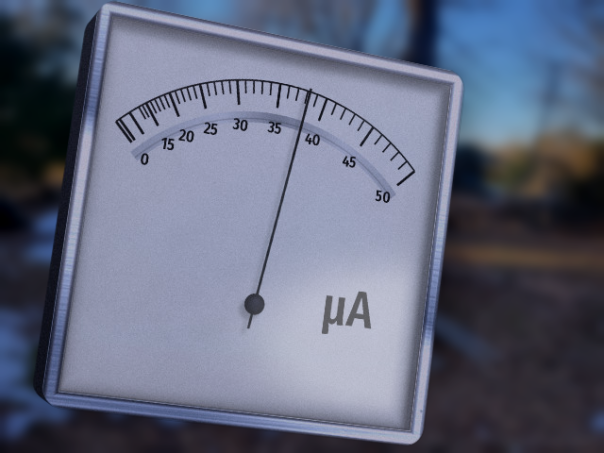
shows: value=38 unit=µA
